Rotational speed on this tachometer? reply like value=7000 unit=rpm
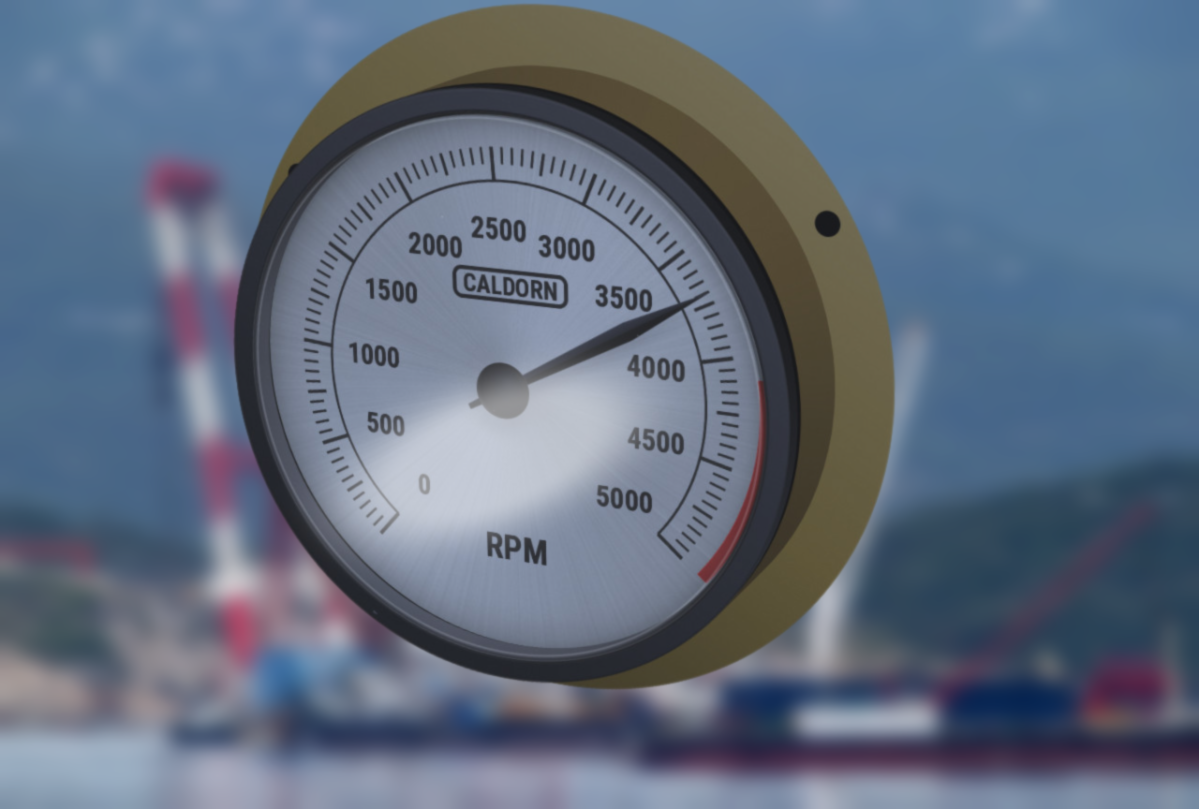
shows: value=3700 unit=rpm
